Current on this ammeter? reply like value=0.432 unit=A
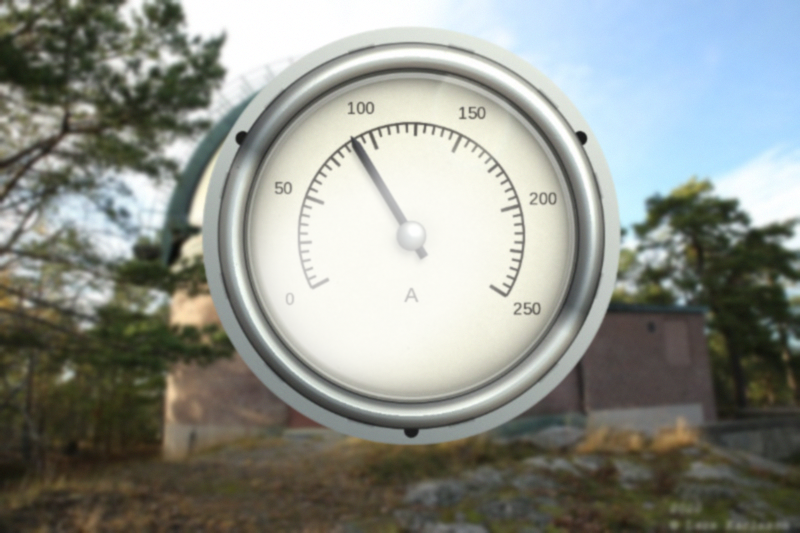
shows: value=90 unit=A
